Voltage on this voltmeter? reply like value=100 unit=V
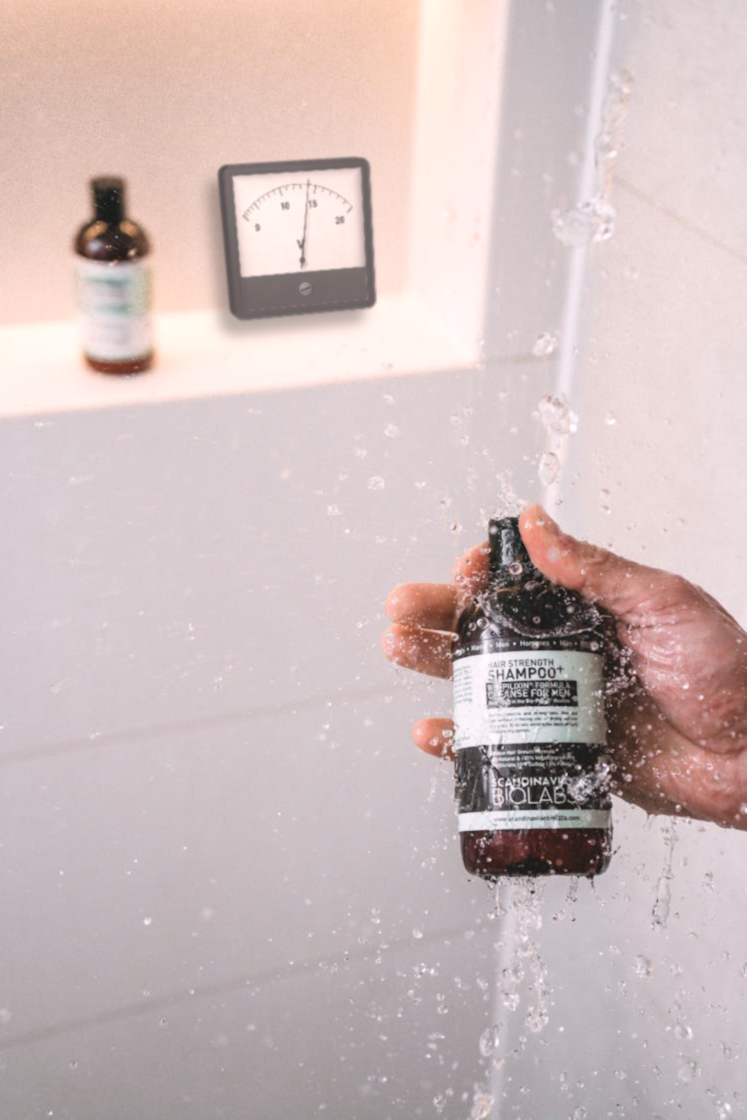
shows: value=14 unit=V
